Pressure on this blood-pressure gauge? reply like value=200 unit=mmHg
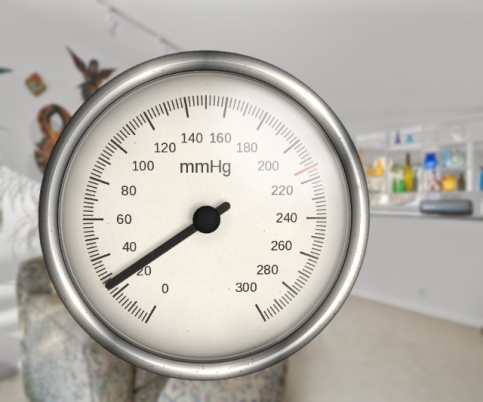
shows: value=26 unit=mmHg
